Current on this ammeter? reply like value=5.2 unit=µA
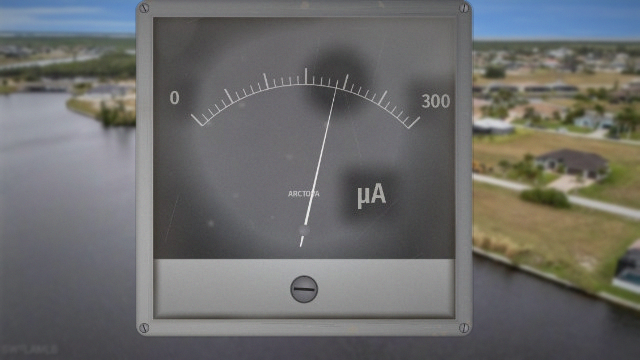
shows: value=190 unit=µA
